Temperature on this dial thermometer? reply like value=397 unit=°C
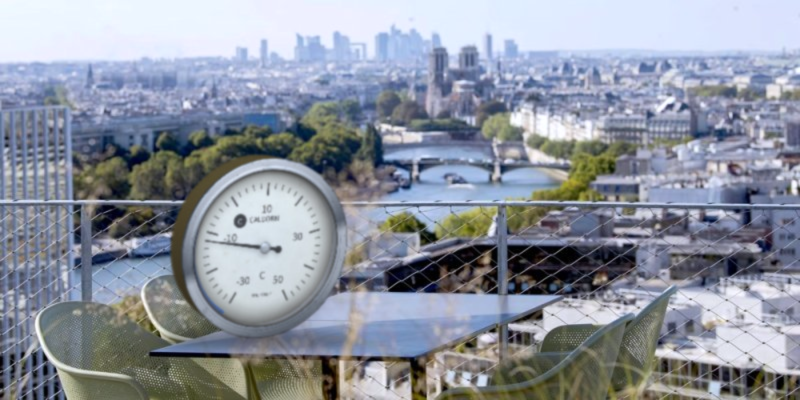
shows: value=-12 unit=°C
